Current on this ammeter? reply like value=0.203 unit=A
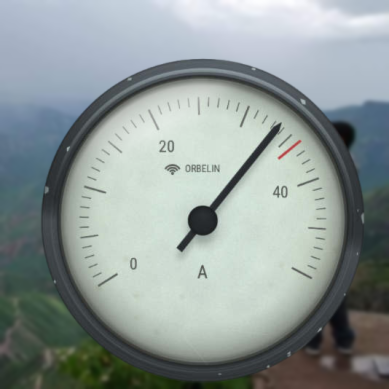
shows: value=33.5 unit=A
